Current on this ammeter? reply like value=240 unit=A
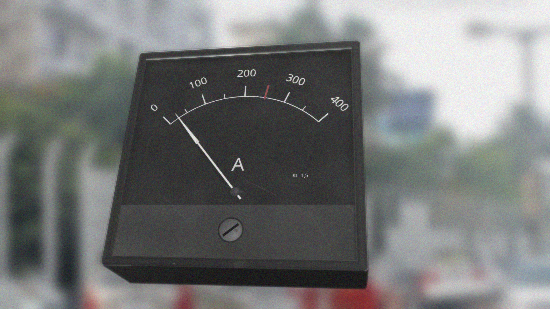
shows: value=25 unit=A
